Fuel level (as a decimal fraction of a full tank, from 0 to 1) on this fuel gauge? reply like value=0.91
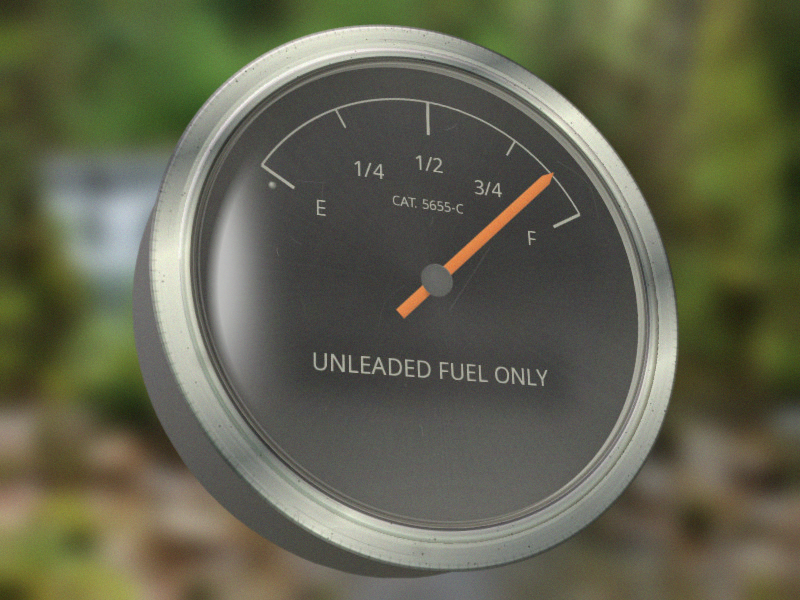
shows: value=0.875
